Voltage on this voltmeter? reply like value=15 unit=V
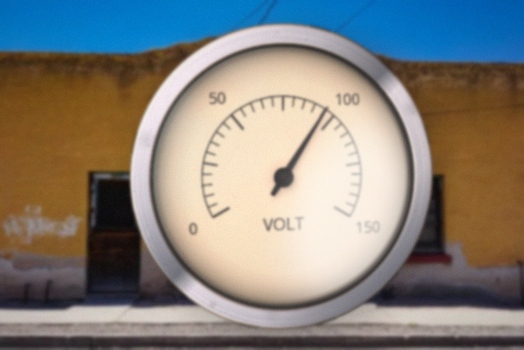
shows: value=95 unit=V
